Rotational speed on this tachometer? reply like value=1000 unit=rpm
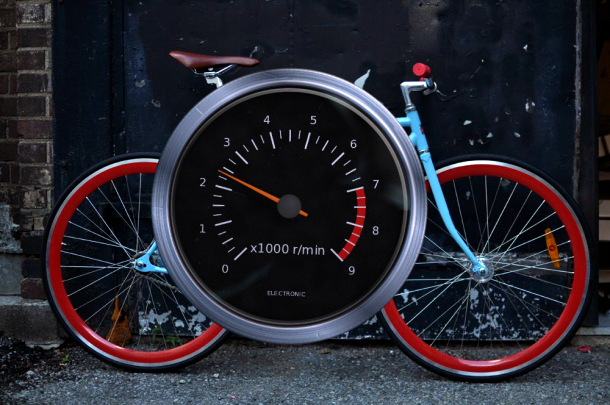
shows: value=2375 unit=rpm
